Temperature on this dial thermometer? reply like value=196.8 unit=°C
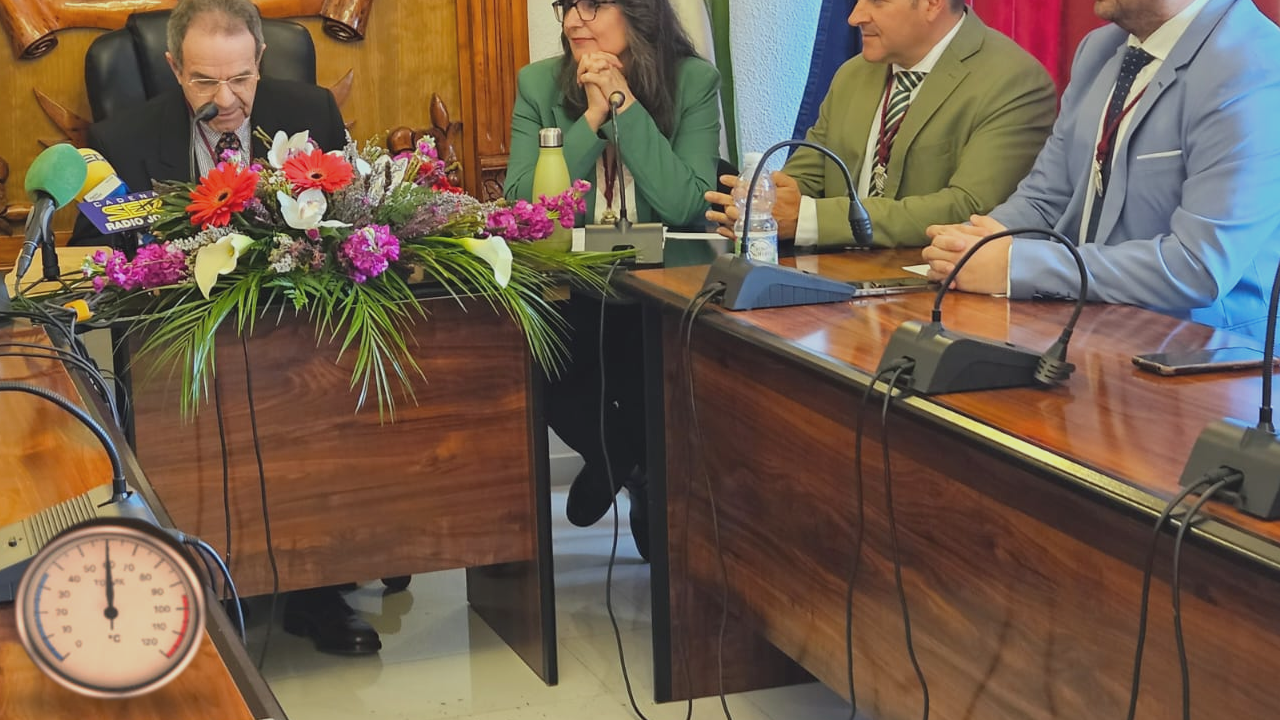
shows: value=60 unit=°C
